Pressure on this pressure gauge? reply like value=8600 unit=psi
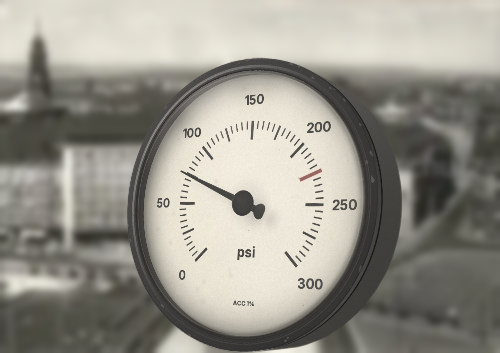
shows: value=75 unit=psi
